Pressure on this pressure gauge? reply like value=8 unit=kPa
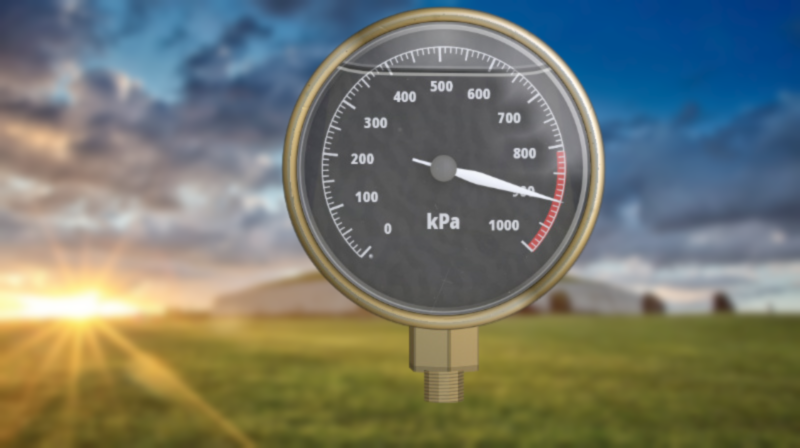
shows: value=900 unit=kPa
